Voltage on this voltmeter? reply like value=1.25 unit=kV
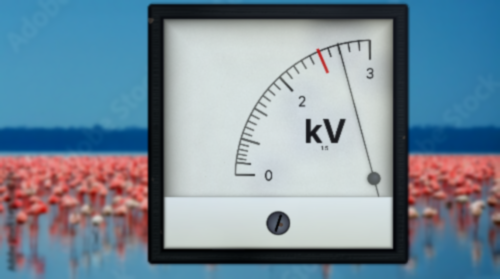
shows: value=2.7 unit=kV
